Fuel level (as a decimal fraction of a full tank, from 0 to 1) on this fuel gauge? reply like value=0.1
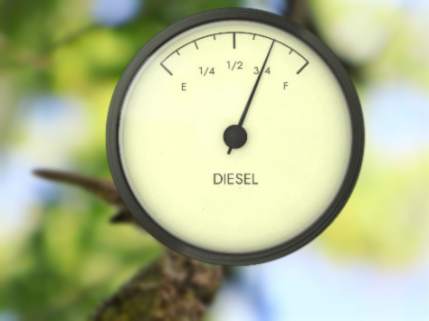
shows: value=0.75
